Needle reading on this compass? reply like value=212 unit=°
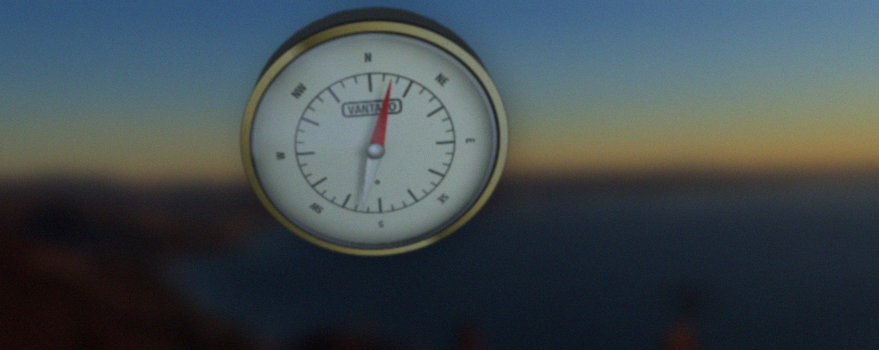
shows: value=15 unit=°
